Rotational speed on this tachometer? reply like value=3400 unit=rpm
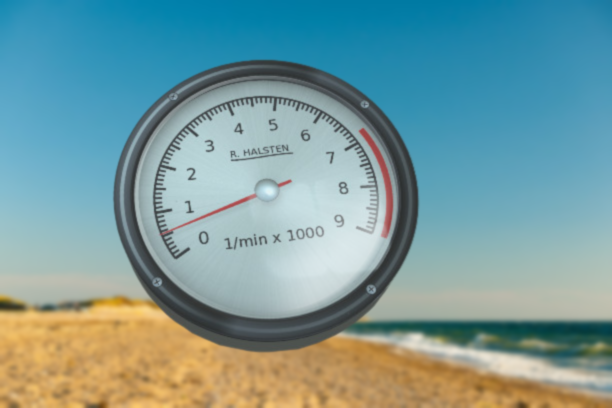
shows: value=500 unit=rpm
